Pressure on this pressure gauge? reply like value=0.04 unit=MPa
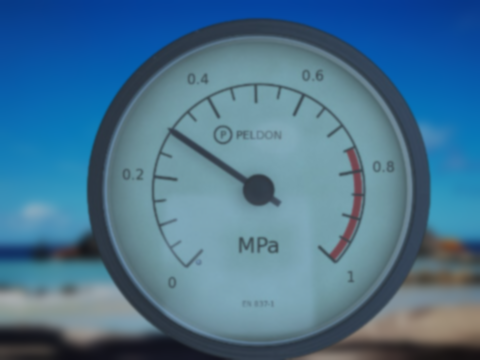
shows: value=0.3 unit=MPa
